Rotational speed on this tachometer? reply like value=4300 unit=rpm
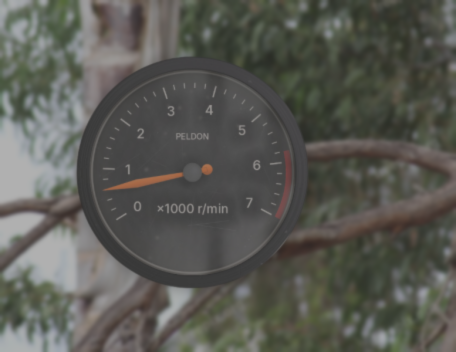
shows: value=600 unit=rpm
